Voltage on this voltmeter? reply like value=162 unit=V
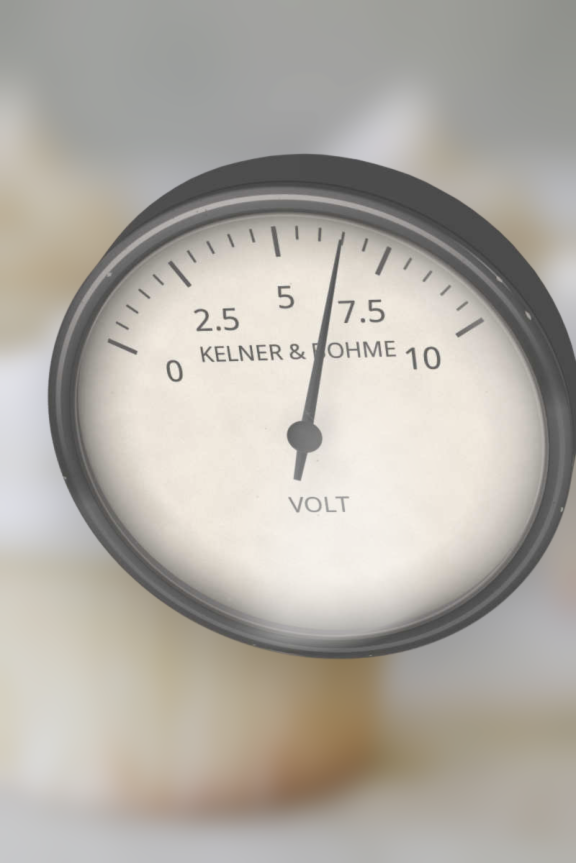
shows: value=6.5 unit=V
